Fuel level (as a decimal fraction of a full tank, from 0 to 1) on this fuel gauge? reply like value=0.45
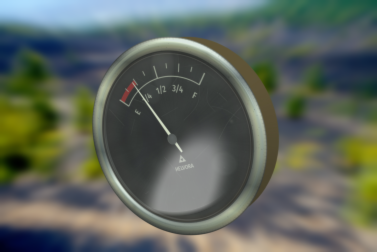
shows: value=0.25
